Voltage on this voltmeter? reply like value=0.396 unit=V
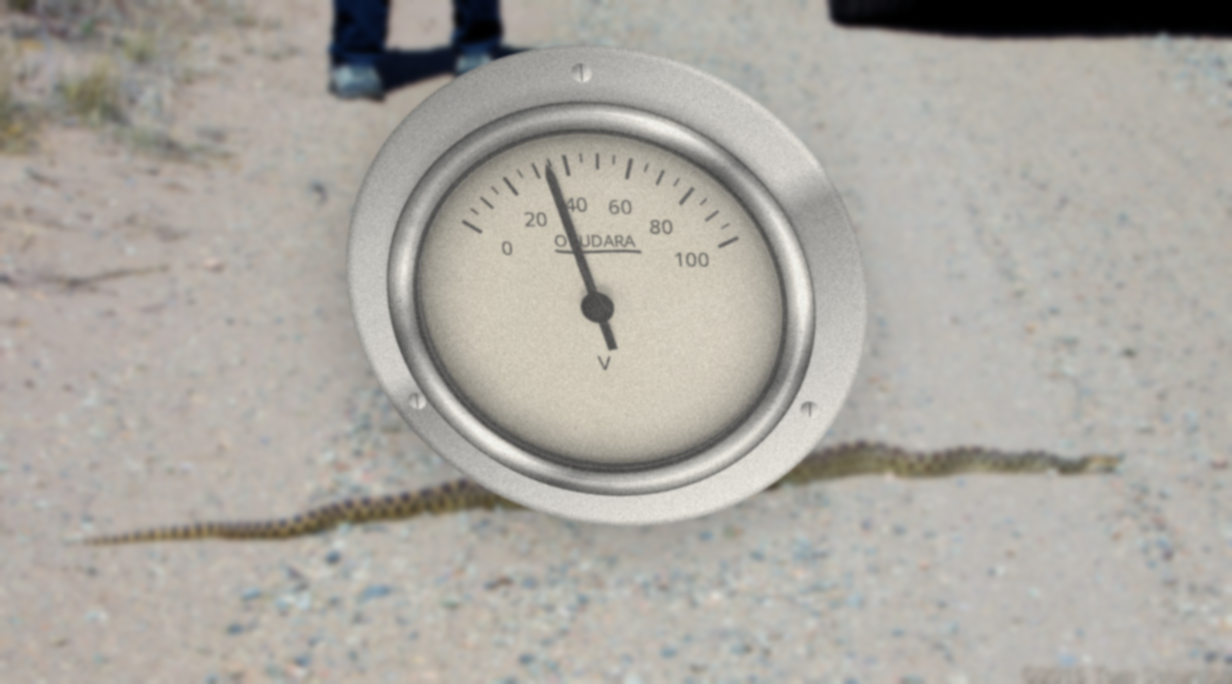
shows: value=35 unit=V
